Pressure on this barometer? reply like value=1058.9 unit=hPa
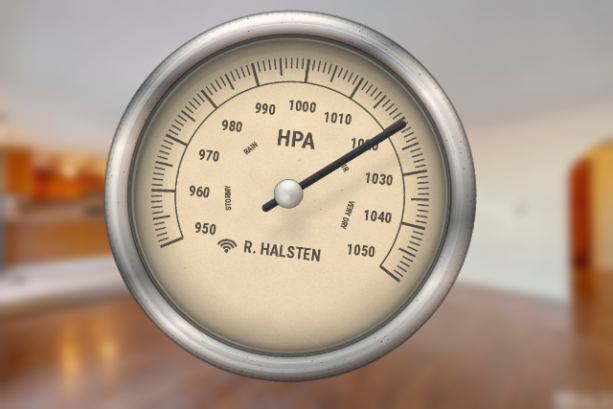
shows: value=1021 unit=hPa
